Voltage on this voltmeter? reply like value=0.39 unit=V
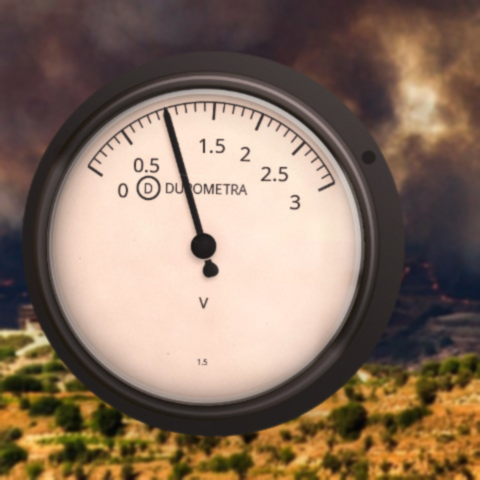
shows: value=1 unit=V
